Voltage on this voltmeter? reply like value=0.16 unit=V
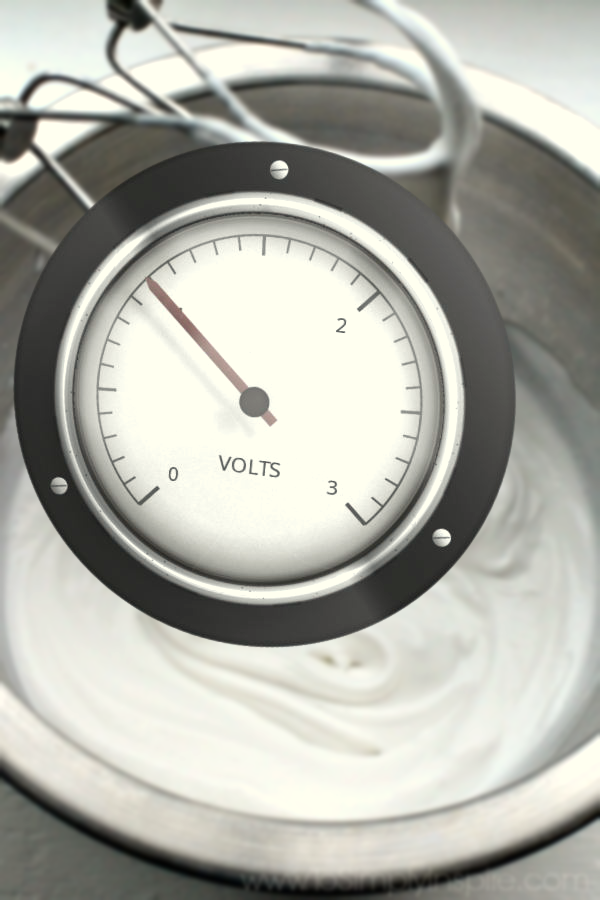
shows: value=1 unit=V
